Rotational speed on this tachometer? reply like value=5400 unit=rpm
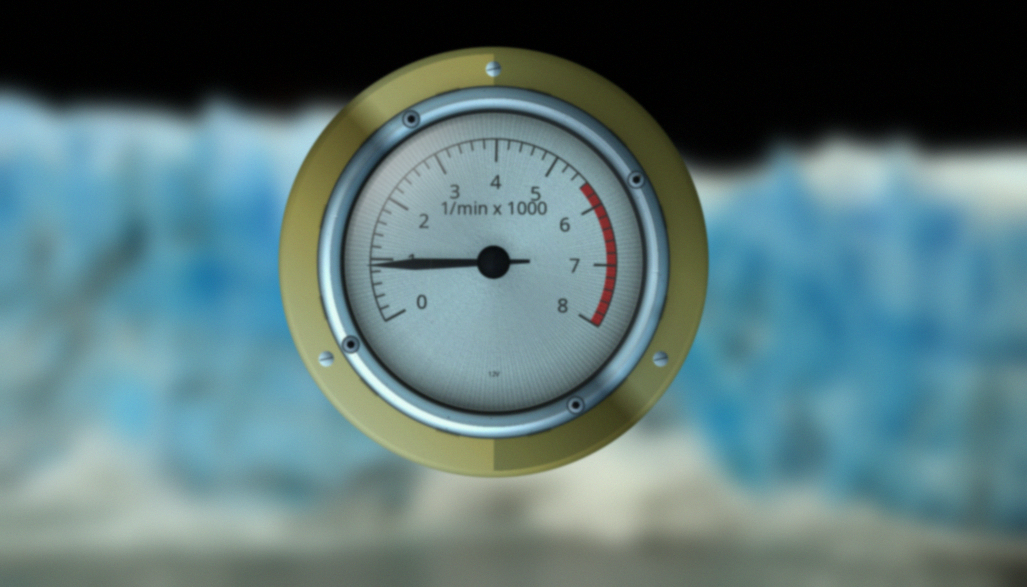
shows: value=900 unit=rpm
